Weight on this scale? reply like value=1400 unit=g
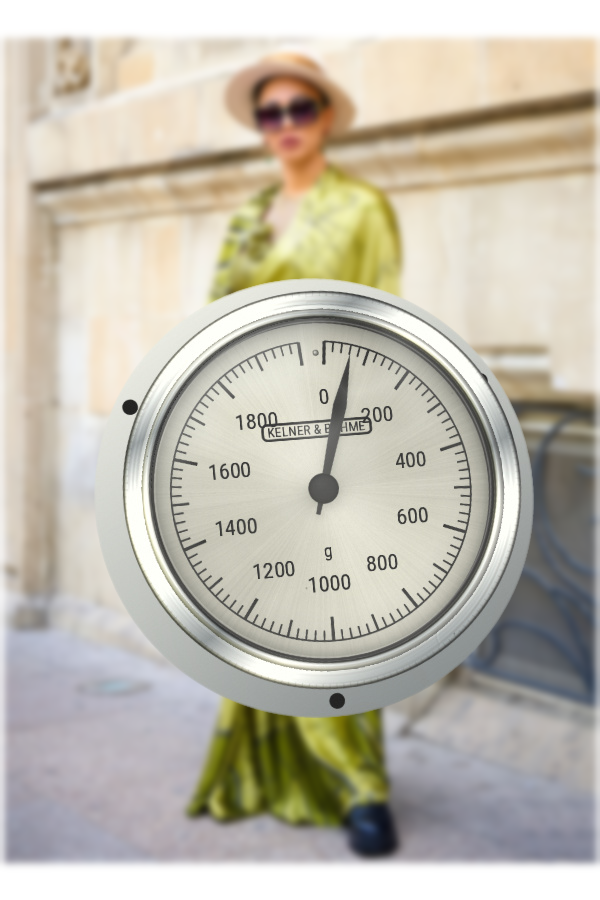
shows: value=60 unit=g
